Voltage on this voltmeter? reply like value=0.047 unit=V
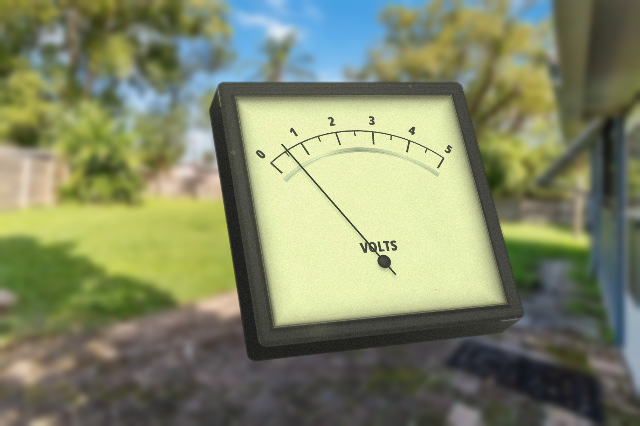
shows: value=0.5 unit=V
